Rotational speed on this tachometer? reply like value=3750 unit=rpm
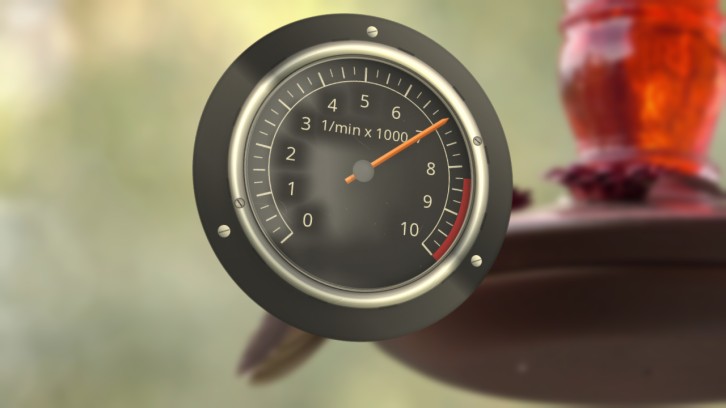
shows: value=7000 unit=rpm
